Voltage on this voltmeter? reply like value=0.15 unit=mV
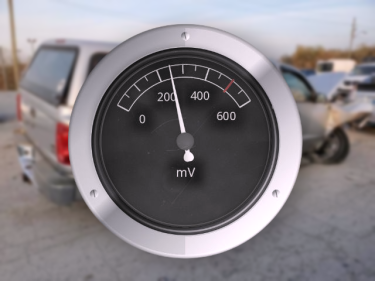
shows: value=250 unit=mV
